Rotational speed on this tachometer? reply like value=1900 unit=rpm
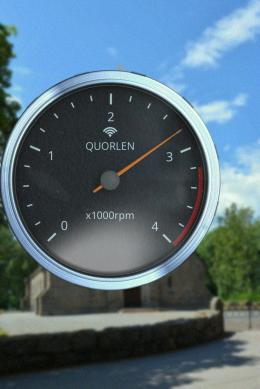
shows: value=2800 unit=rpm
